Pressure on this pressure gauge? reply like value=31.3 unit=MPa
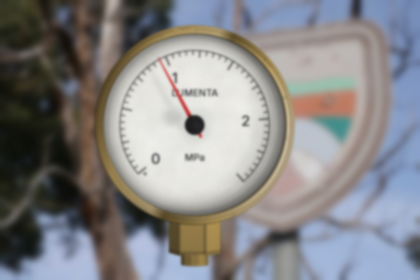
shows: value=0.95 unit=MPa
